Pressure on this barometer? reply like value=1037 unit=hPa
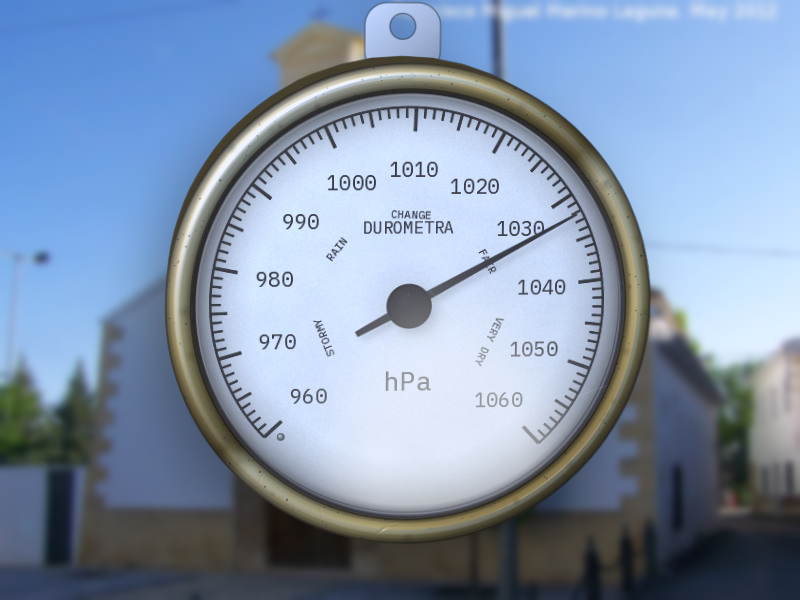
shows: value=1032 unit=hPa
